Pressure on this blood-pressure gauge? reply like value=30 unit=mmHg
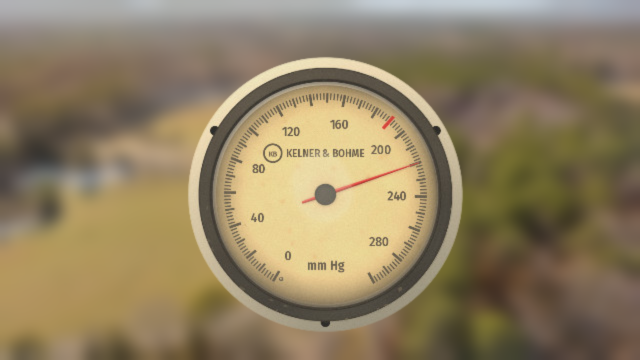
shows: value=220 unit=mmHg
